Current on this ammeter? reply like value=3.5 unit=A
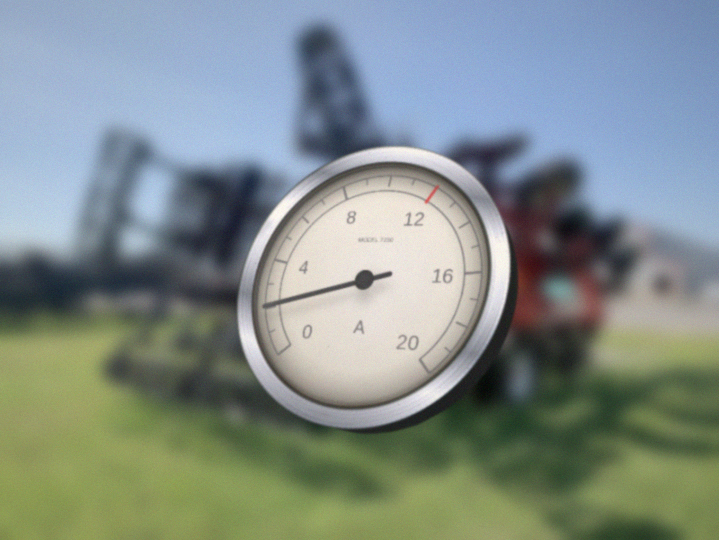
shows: value=2 unit=A
